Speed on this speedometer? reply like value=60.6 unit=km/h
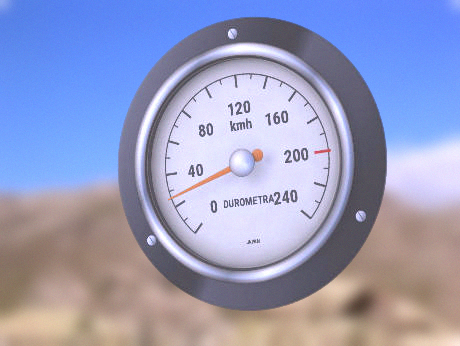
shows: value=25 unit=km/h
